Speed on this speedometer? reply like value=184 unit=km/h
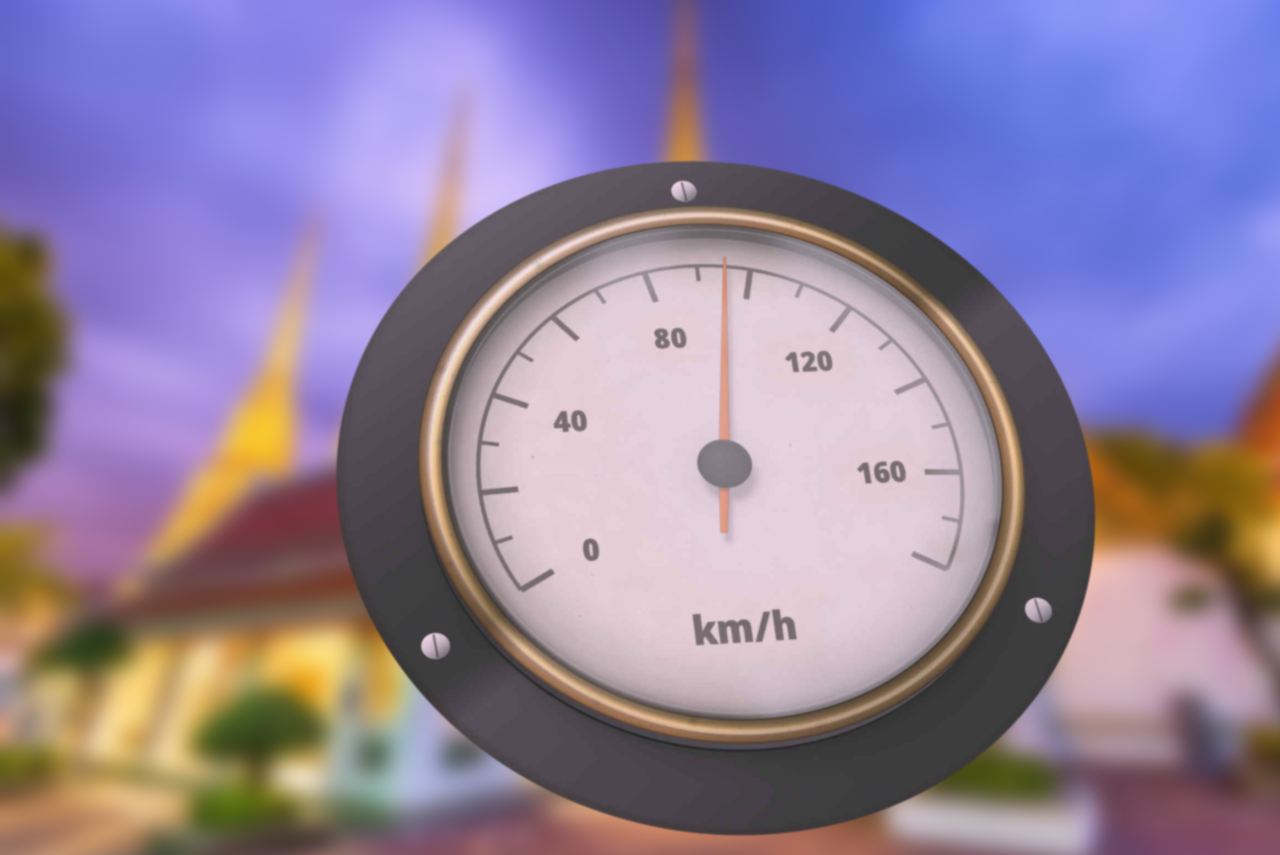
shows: value=95 unit=km/h
